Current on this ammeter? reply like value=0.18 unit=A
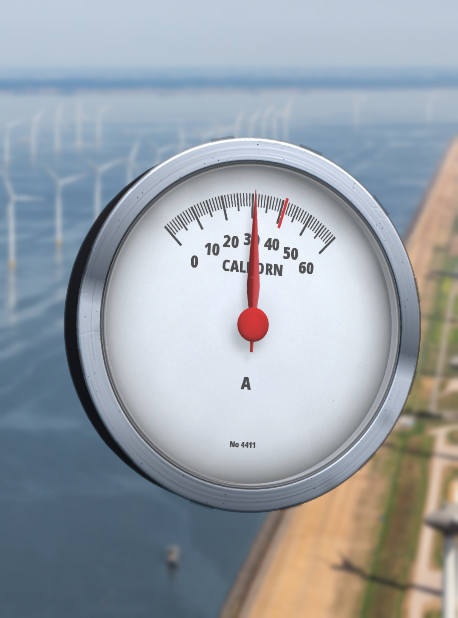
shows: value=30 unit=A
